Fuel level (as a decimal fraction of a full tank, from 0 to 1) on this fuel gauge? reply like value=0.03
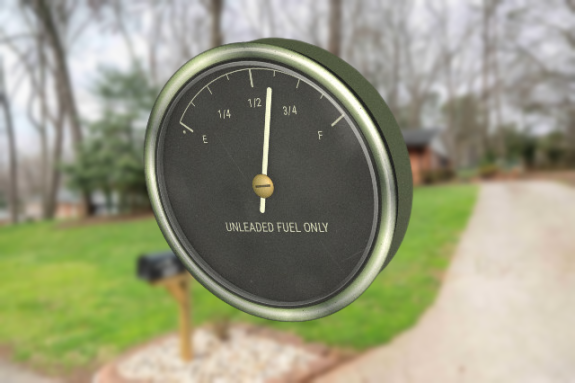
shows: value=0.625
